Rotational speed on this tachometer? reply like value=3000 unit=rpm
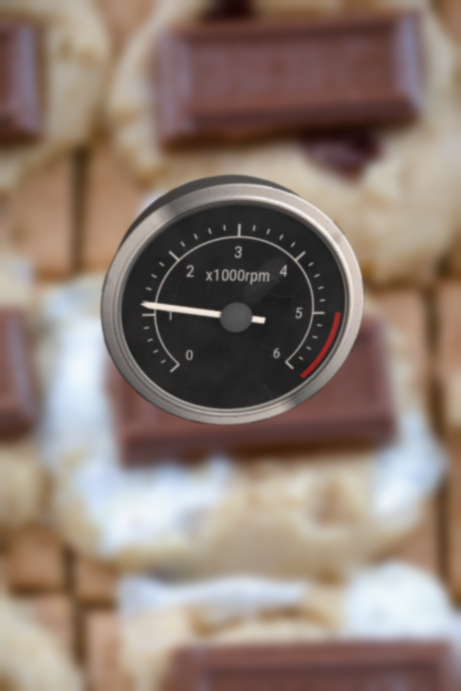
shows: value=1200 unit=rpm
